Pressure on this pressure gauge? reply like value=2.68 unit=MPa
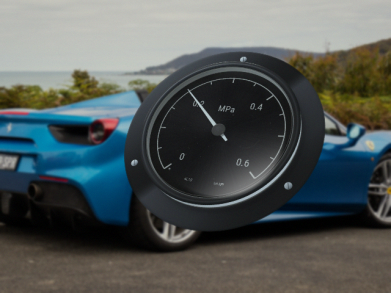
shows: value=0.2 unit=MPa
